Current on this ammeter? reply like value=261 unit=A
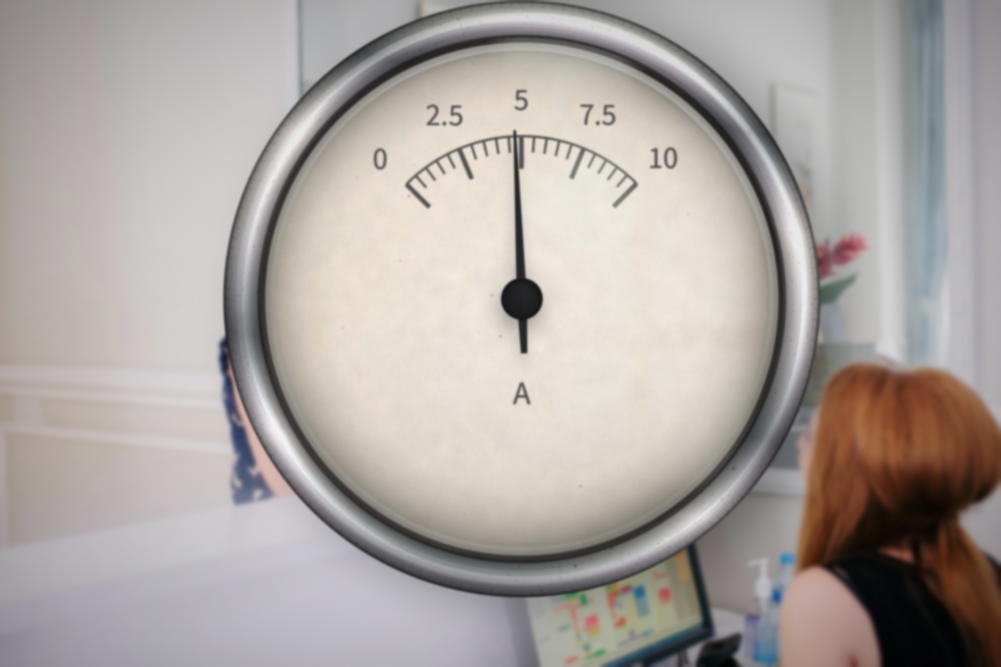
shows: value=4.75 unit=A
